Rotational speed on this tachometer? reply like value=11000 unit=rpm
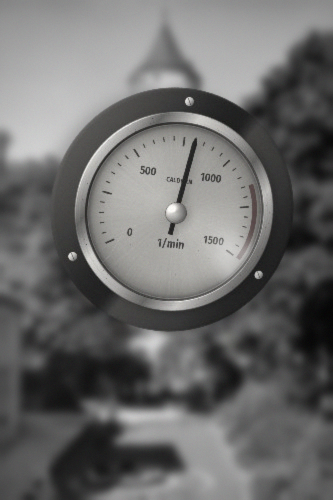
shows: value=800 unit=rpm
